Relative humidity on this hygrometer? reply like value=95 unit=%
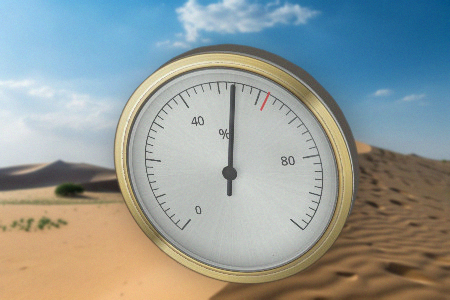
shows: value=54 unit=%
